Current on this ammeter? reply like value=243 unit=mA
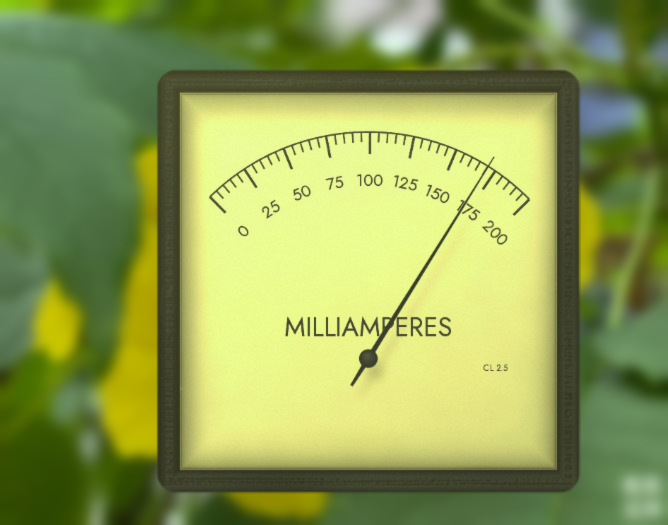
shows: value=170 unit=mA
